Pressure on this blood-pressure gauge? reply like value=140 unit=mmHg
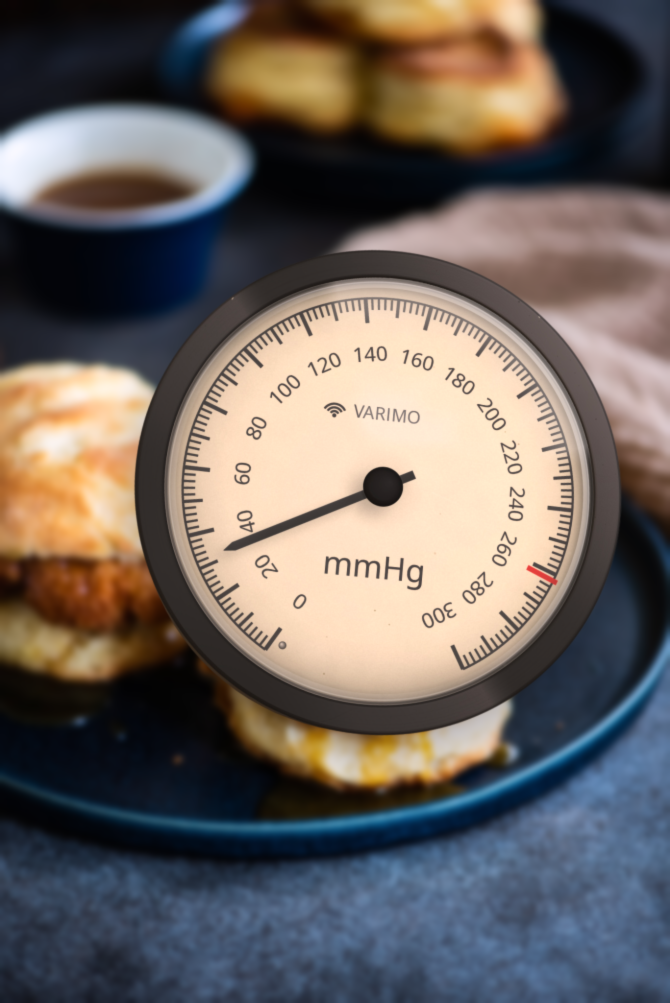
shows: value=32 unit=mmHg
